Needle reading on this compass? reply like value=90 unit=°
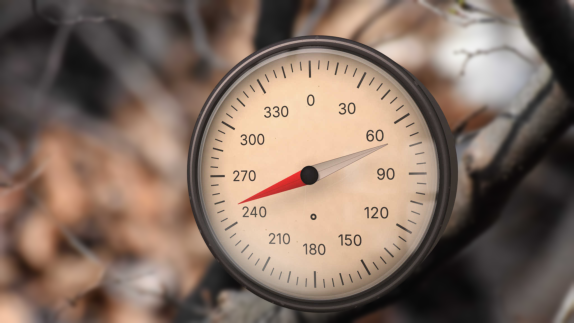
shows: value=250 unit=°
